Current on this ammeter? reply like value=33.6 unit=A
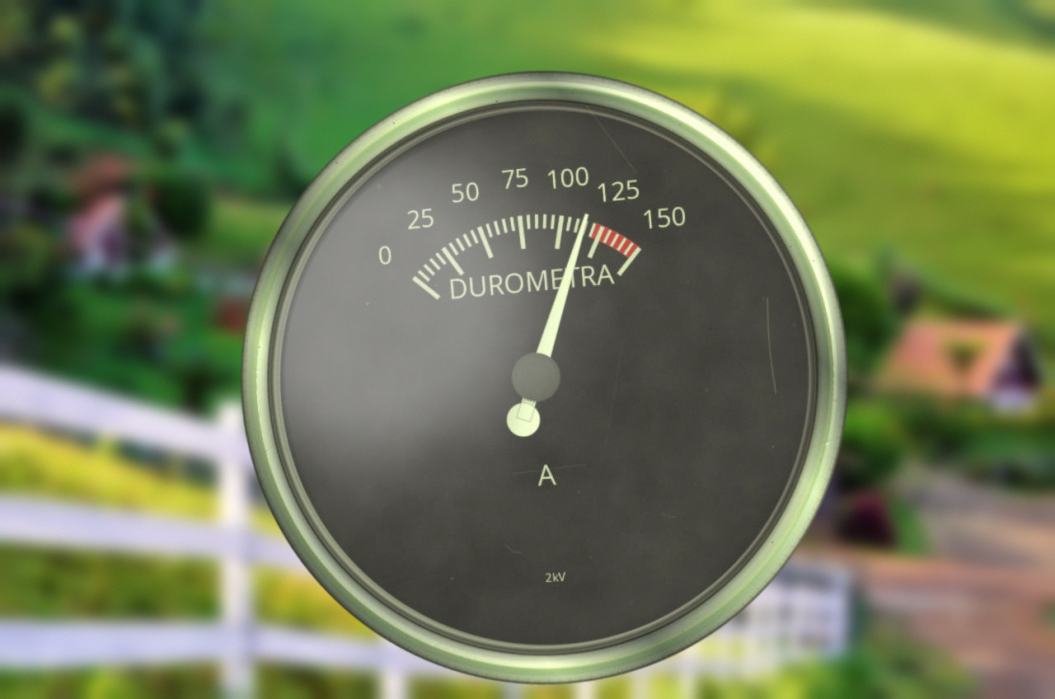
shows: value=115 unit=A
